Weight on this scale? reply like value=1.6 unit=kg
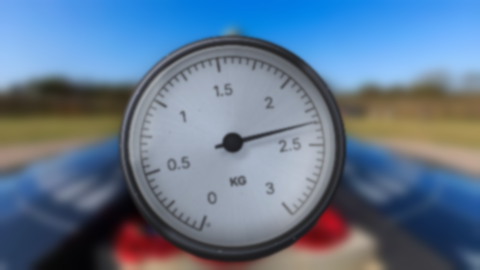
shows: value=2.35 unit=kg
